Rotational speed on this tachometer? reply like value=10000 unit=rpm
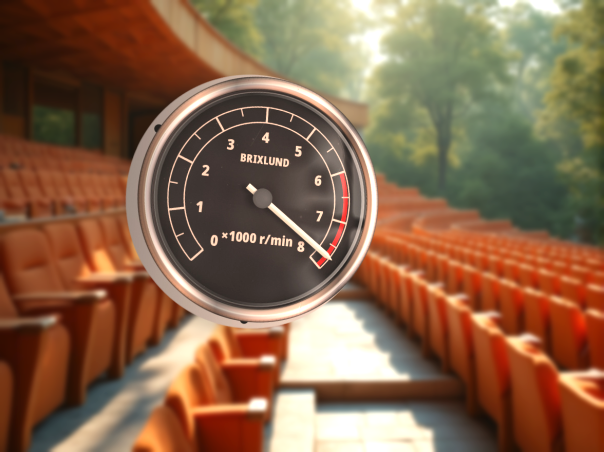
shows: value=7750 unit=rpm
